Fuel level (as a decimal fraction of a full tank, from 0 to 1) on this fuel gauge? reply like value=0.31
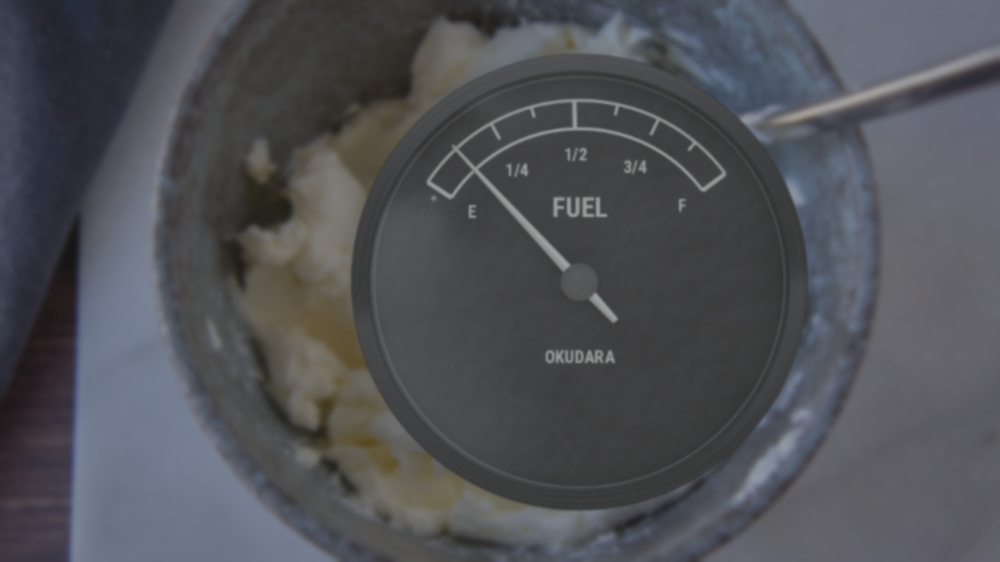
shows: value=0.125
